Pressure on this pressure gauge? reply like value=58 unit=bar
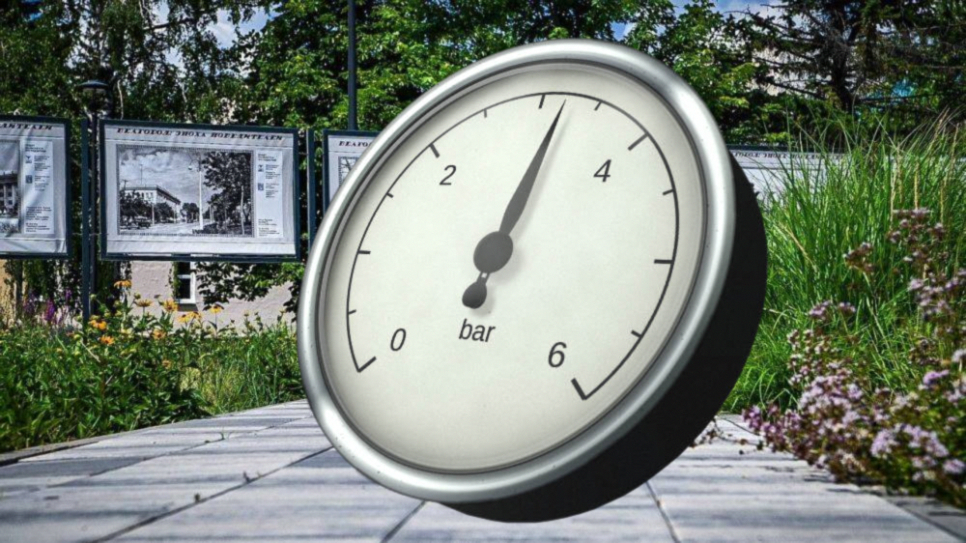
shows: value=3.25 unit=bar
